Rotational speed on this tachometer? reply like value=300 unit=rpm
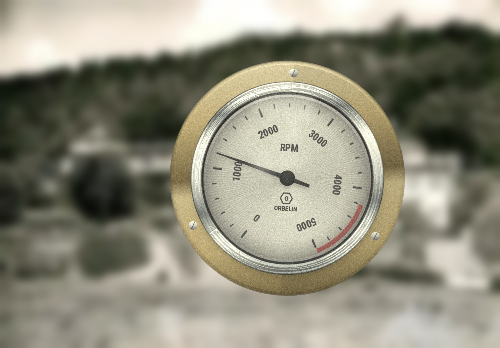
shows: value=1200 unit=rpm
